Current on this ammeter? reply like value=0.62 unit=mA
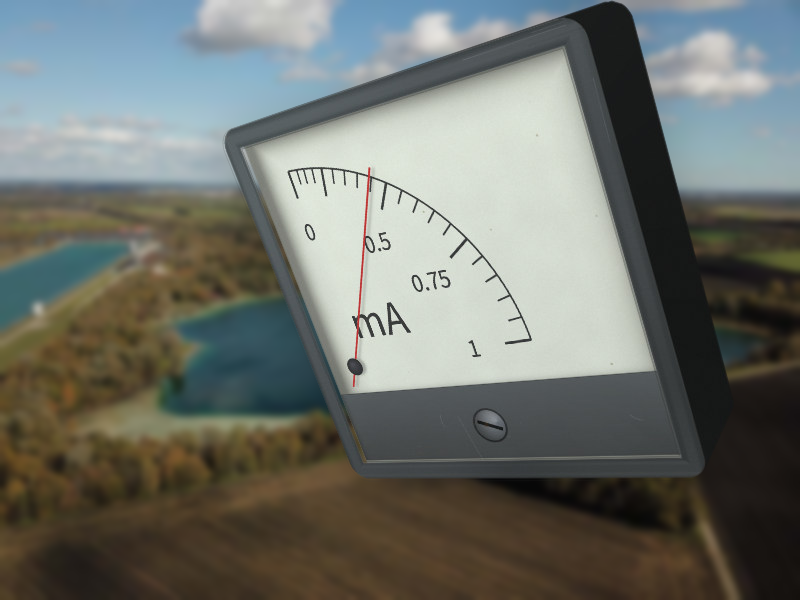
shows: value=0.45 unit=mA
